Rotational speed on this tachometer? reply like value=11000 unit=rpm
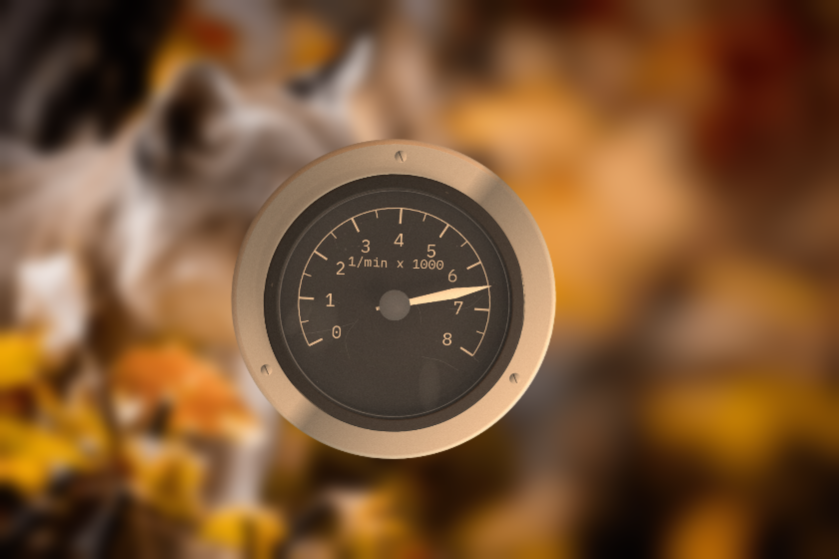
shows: value=6500 unit=rpm
